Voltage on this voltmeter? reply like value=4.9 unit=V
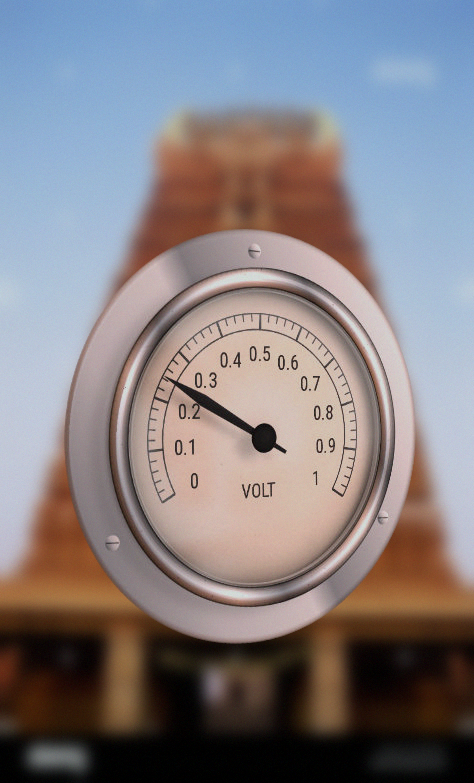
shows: value=0.24 unit=V
